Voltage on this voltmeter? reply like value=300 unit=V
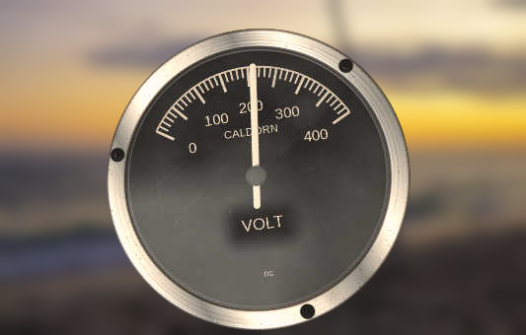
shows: value=210 unit=V
